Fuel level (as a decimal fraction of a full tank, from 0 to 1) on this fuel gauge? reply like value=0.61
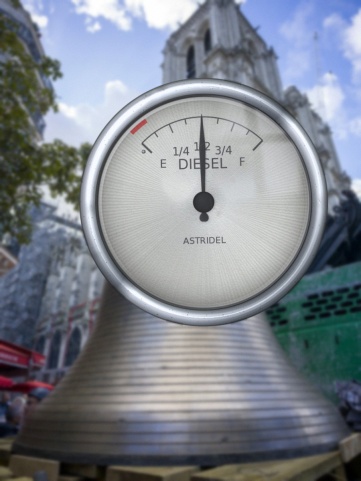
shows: value=0.5
